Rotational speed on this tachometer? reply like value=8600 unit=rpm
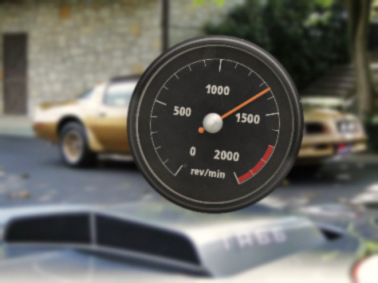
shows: value=1350 unit=rpm
